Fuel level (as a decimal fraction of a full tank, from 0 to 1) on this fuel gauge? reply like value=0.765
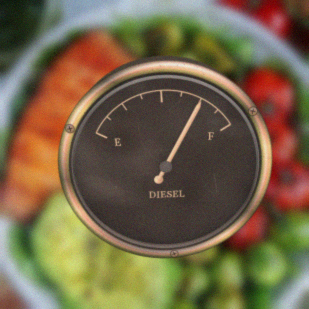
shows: value=0.75
